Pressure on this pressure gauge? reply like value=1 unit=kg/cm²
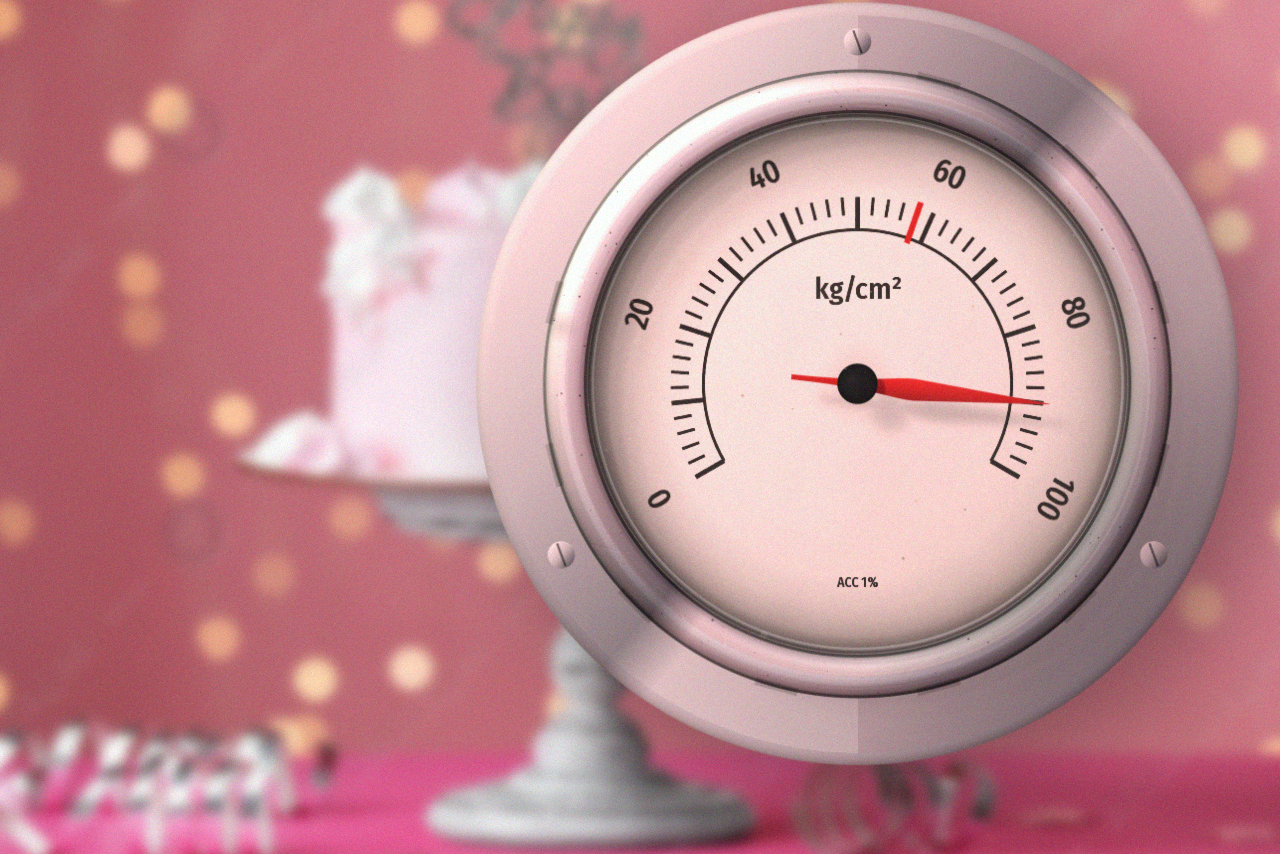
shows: value=90 unit=kg/cm²
